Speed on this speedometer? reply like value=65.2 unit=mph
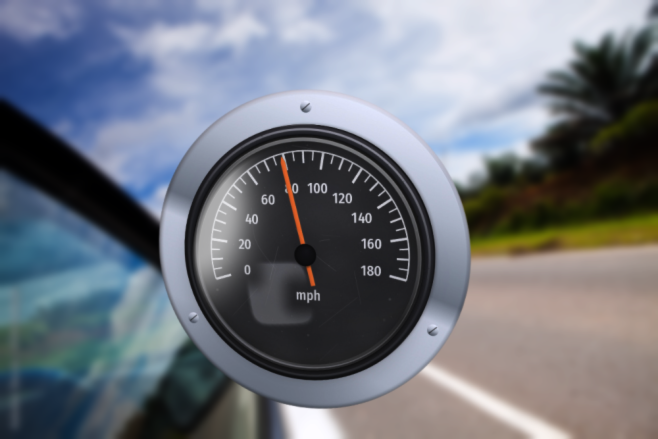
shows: value=80 unit=mph
